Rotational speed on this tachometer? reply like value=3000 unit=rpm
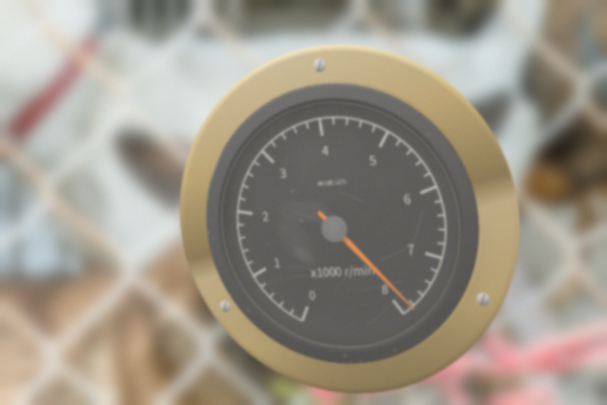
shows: value=7800 unit=rpm
